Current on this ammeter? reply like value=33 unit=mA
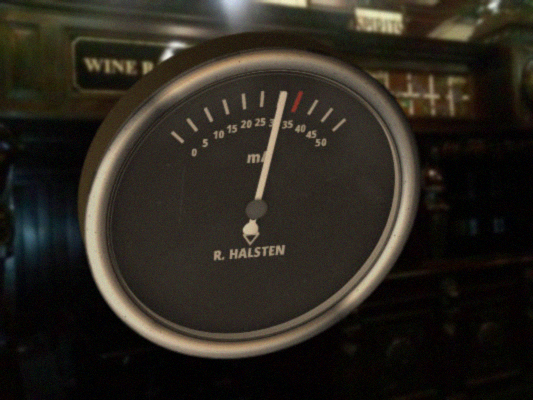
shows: value=30 unit=mA
